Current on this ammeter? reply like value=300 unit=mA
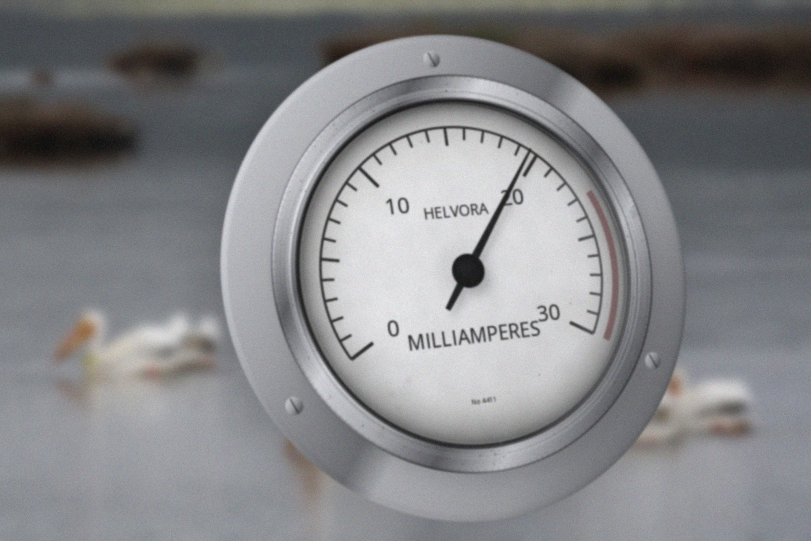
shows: value=19.5 unit=mA
